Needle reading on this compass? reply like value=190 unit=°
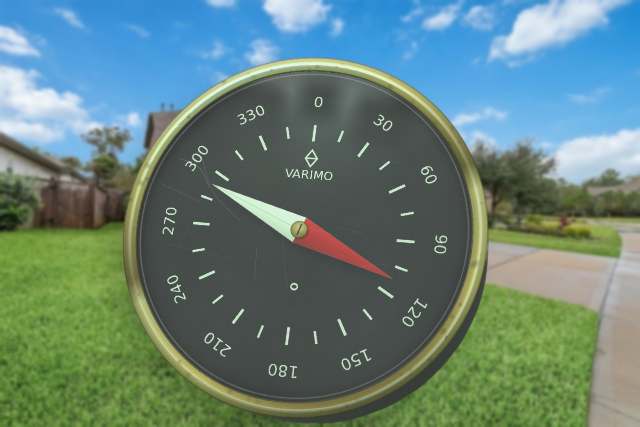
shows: value=112.5 unit=°
